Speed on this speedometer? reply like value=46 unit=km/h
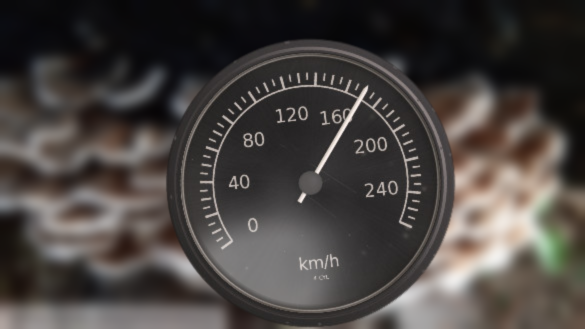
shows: value=170 unit=km/h
